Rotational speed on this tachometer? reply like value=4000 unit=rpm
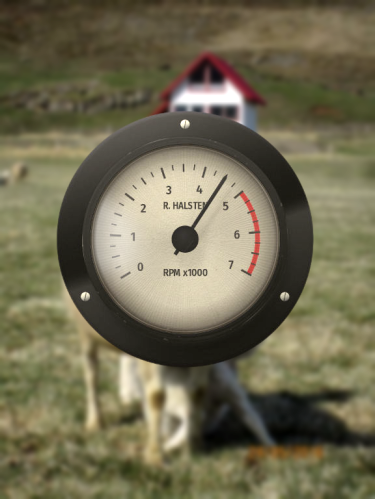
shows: value=4500 unit=rpm
